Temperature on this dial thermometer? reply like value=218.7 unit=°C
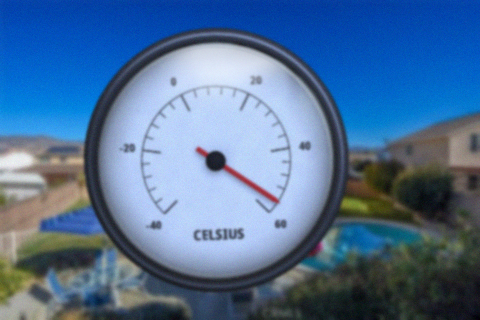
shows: value=56 unit=°C
